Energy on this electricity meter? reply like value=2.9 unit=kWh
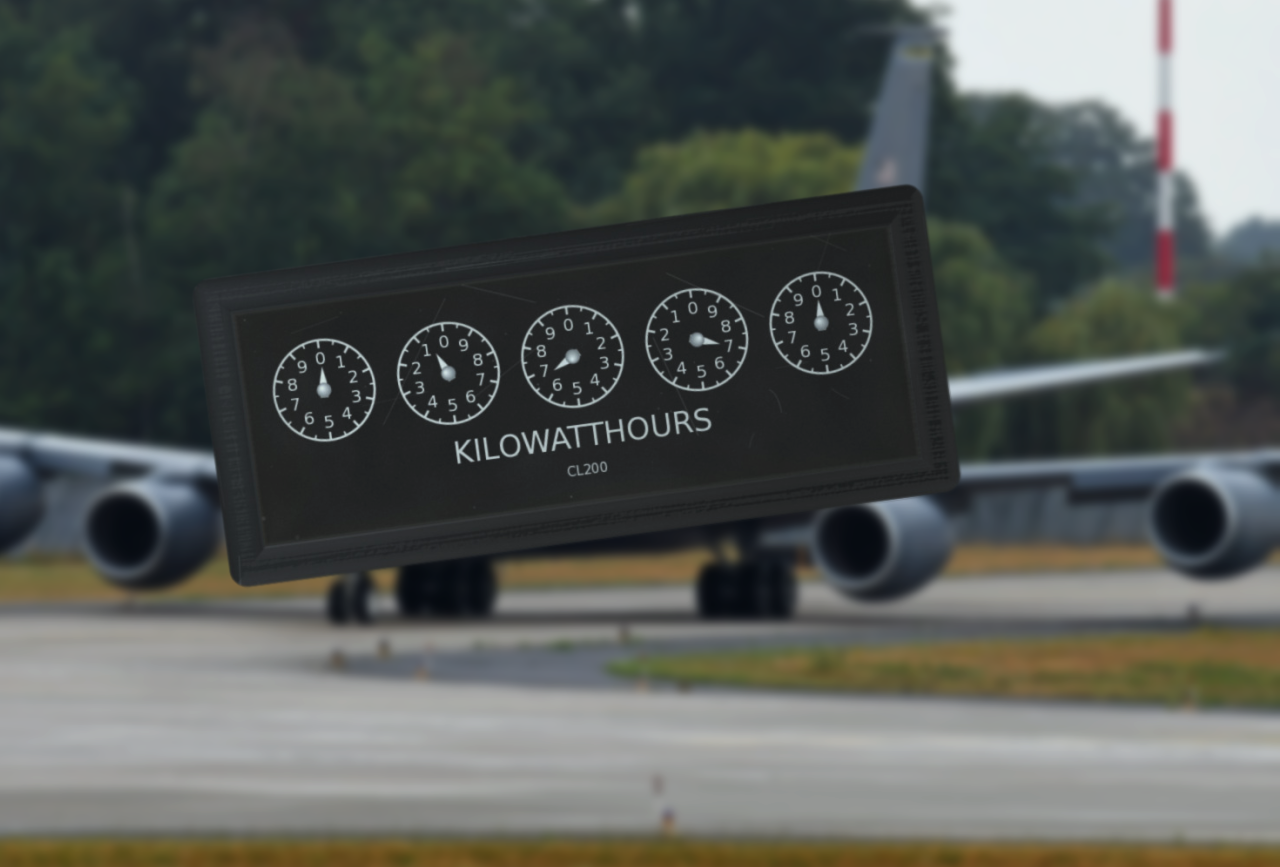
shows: value=670 unit=kWh
